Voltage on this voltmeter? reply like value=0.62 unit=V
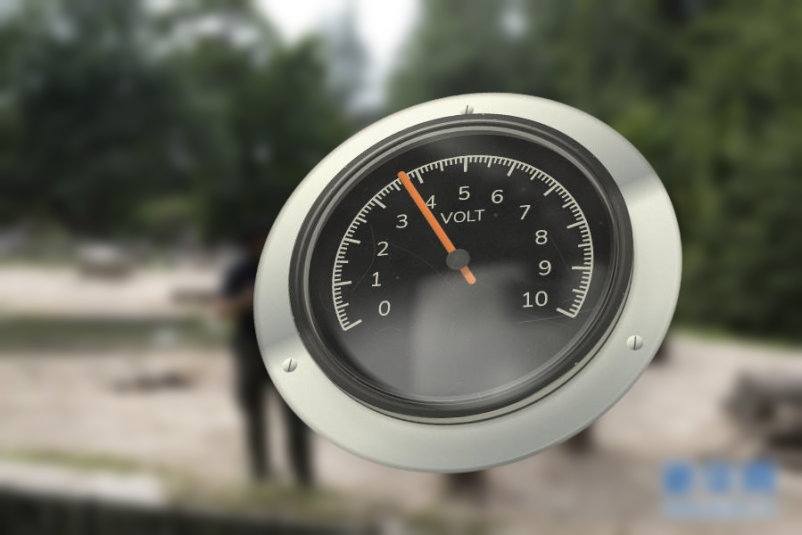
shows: value=3.7 unit=V
